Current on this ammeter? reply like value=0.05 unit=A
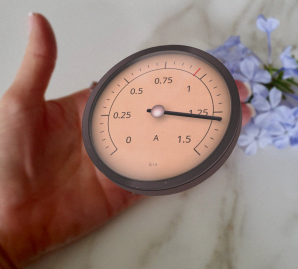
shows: value=1.3 unit=A
